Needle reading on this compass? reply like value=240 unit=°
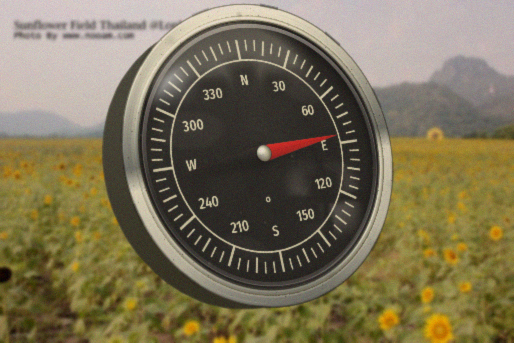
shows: value=85 unit=°
